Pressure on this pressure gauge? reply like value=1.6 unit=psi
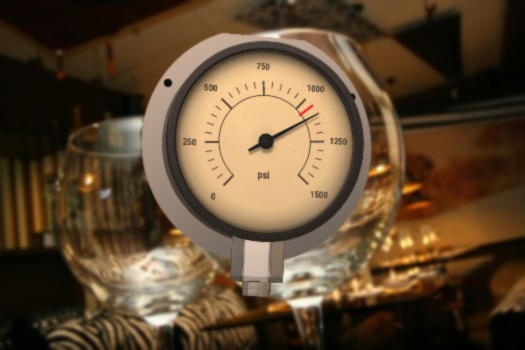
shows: value=1100 unit=psi
